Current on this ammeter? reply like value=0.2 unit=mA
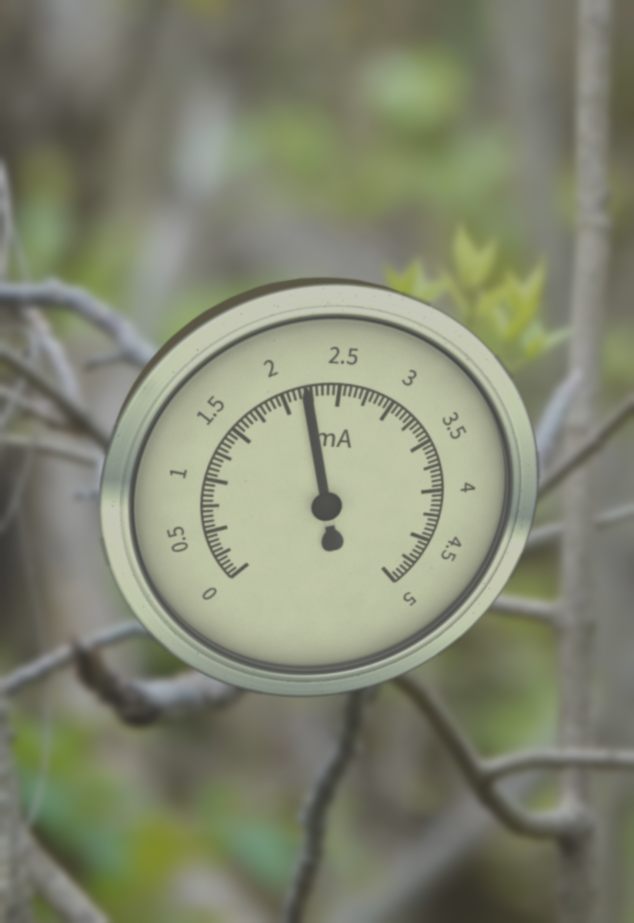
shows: value=2.2 unit=mA
